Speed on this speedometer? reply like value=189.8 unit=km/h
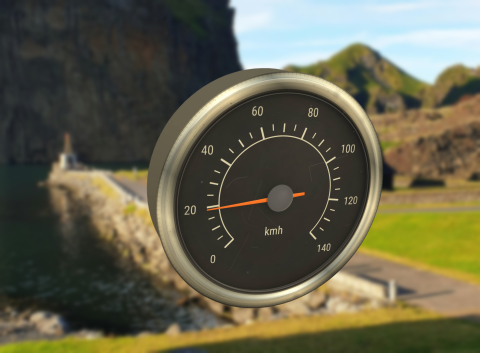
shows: value=20 unit=km/h
